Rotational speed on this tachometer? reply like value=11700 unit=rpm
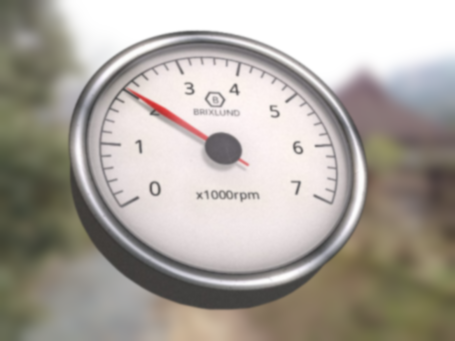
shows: value=2000 unit=rpm
